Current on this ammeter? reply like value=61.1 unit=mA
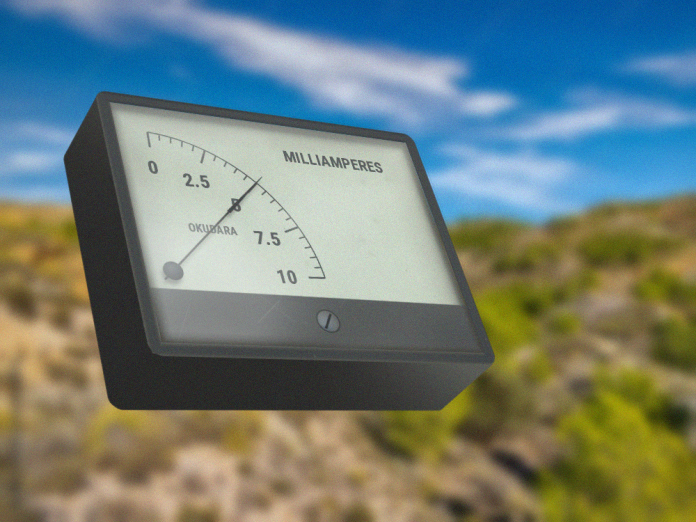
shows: value=5 unit=mA
